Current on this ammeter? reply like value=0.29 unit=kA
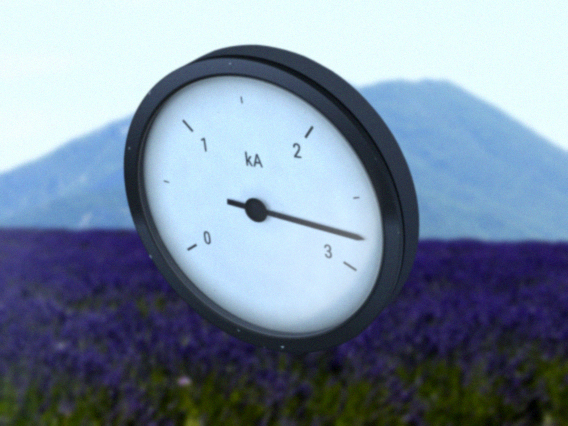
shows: value=2.75 unit=kA
